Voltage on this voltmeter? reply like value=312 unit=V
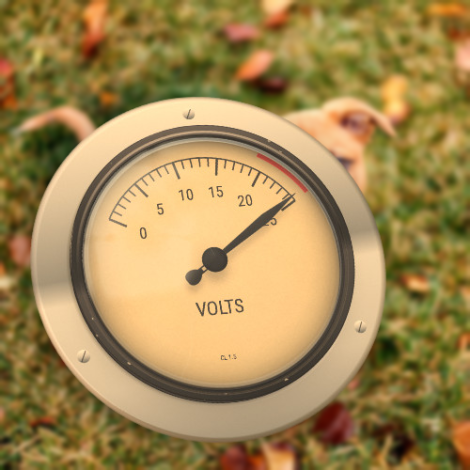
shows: value=24.5 unit=V
